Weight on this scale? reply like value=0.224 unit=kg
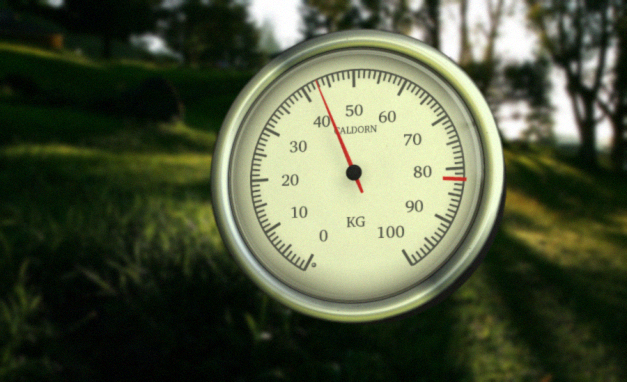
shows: value=43 unit=kg
